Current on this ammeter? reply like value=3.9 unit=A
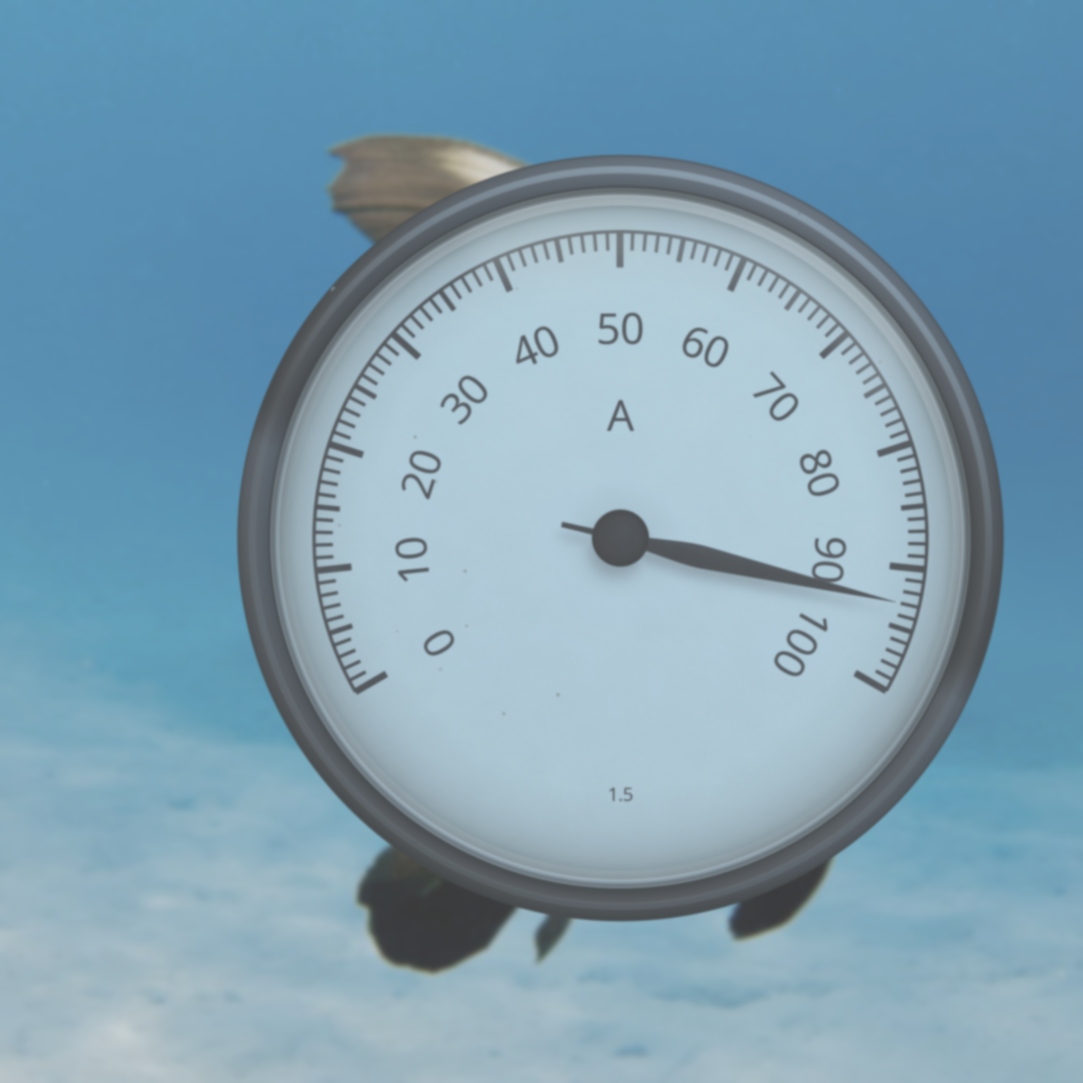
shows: value=93 unit=A
